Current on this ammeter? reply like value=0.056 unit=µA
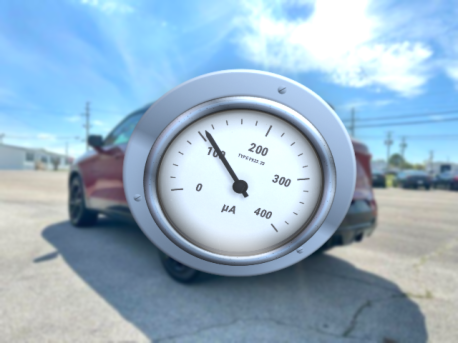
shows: value=110 unit=µA
